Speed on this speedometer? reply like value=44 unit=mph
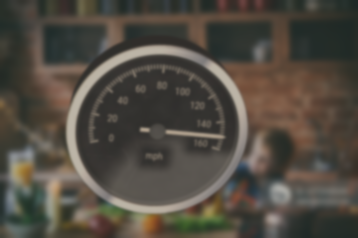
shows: value=150 unit=mph
